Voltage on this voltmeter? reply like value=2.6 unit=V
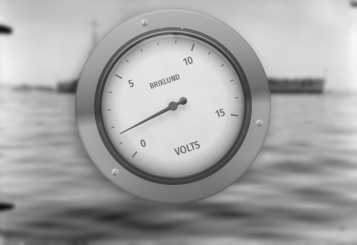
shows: value=1.5 unit=V
